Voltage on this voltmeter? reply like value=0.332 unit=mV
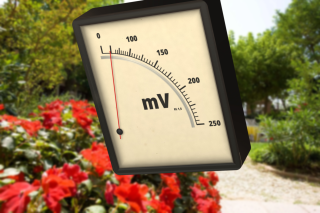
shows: value=50 unit=mV
